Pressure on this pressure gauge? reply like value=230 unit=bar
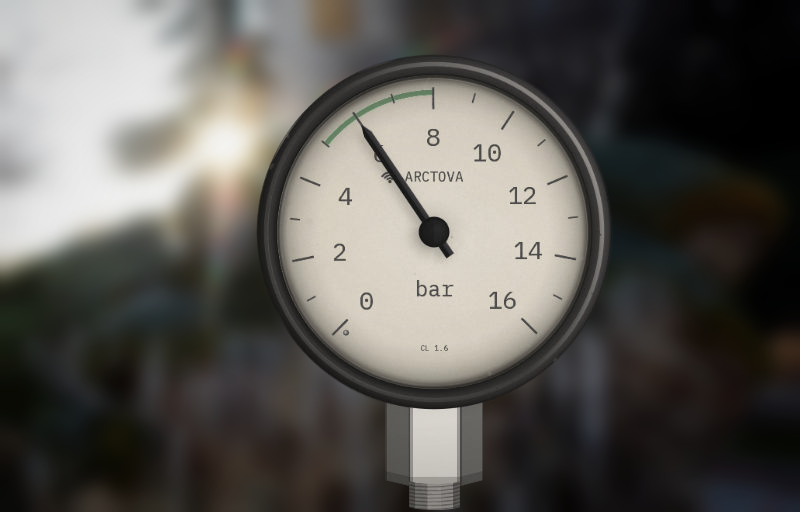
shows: value=6 unit=bar
